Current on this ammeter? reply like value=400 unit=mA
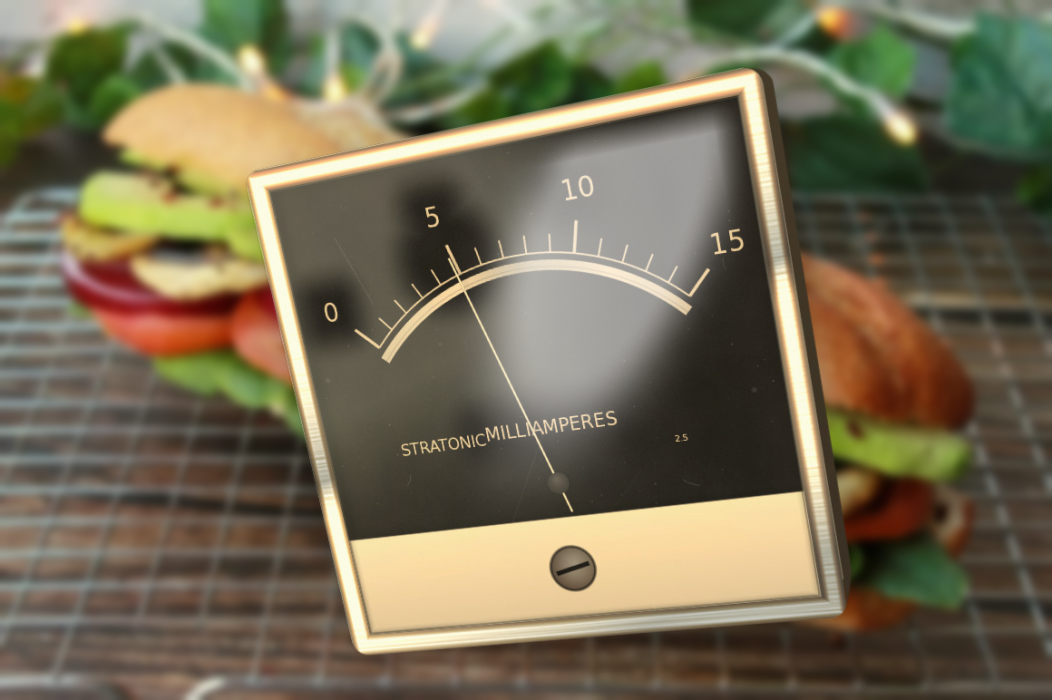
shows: value=5 unit=mA
